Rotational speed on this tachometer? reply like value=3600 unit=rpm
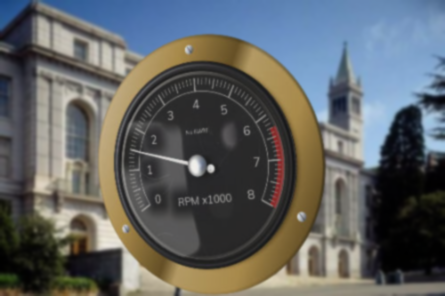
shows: value=1500 unit=rpm
